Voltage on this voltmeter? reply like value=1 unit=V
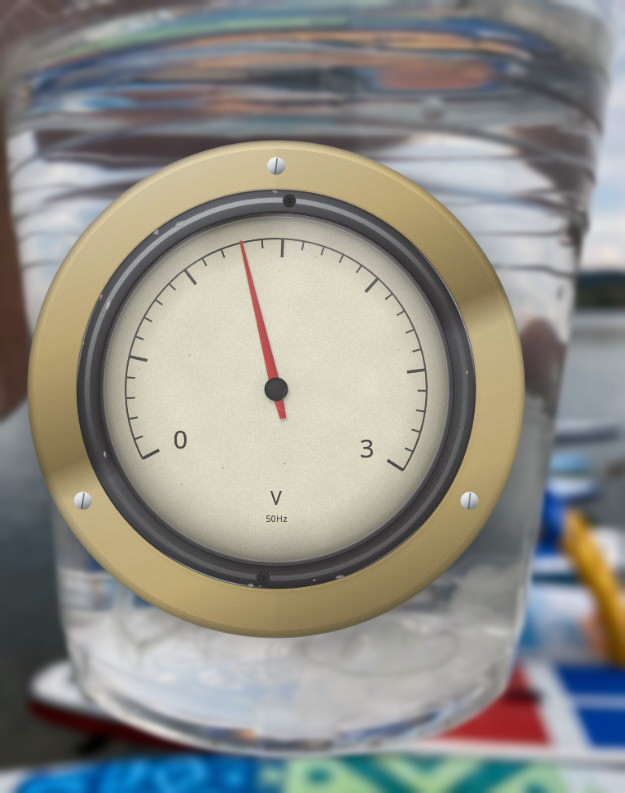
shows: value=1.3 unit=V
